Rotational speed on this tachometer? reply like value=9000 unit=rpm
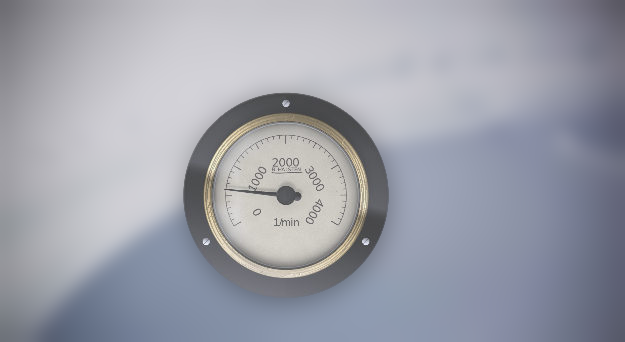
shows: value=600 unit=rpm
